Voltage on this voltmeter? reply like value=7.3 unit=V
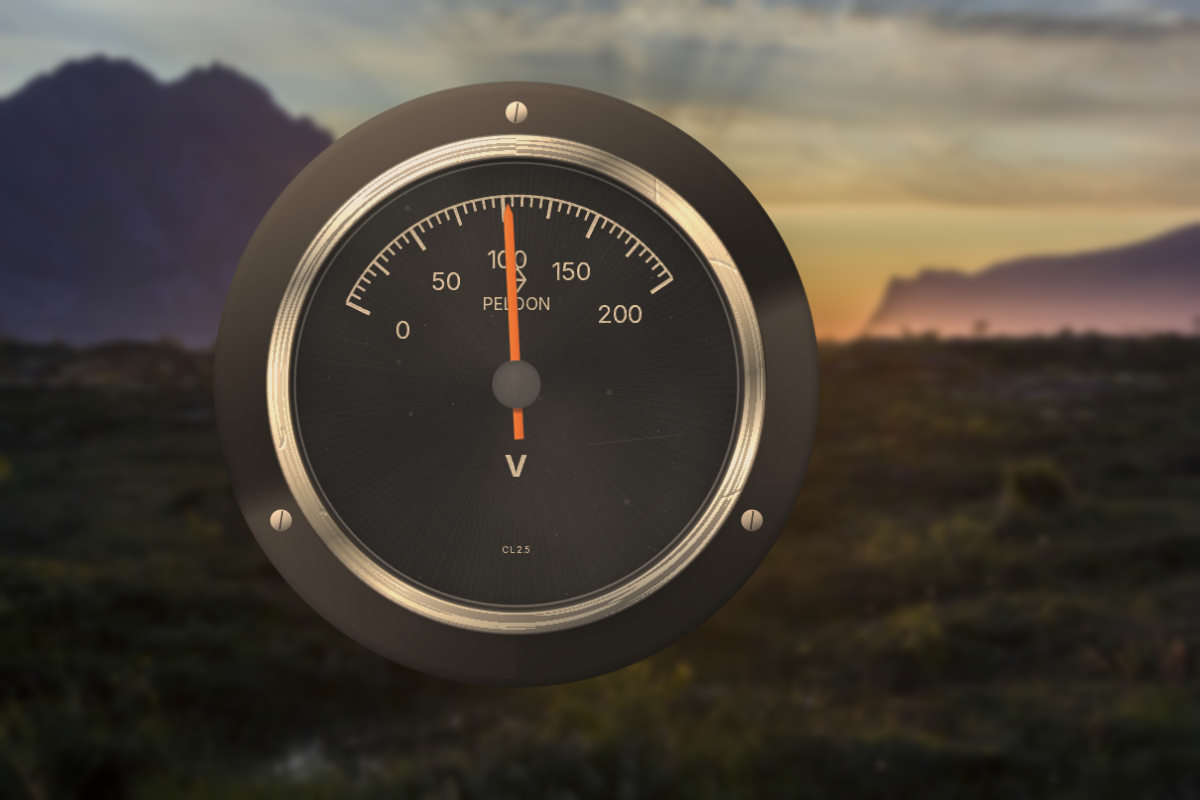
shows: value=102.5 unit=V
